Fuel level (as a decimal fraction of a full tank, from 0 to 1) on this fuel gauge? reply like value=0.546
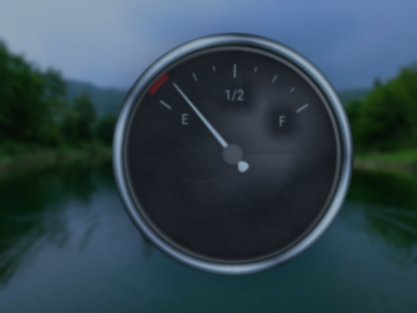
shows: value=0.125
